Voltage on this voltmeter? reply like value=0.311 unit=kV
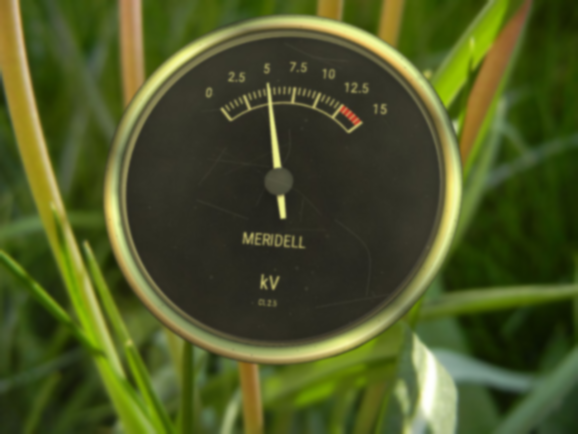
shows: value=5 unit=kV
